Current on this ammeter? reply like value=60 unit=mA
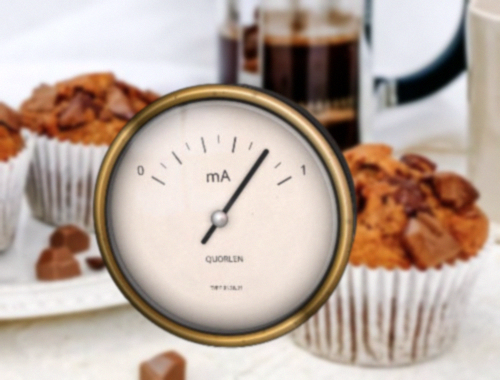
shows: value=0.8 unit=mA
